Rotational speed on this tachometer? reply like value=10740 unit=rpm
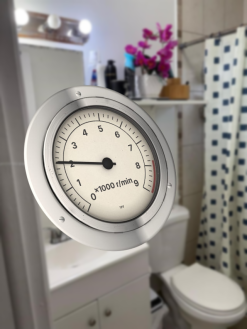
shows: value=2000 unit=rpm
